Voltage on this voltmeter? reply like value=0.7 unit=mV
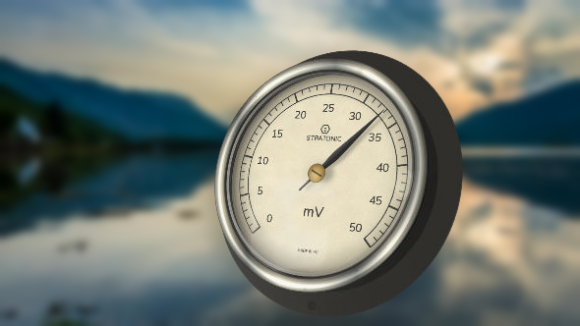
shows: value=33 unit=mV
